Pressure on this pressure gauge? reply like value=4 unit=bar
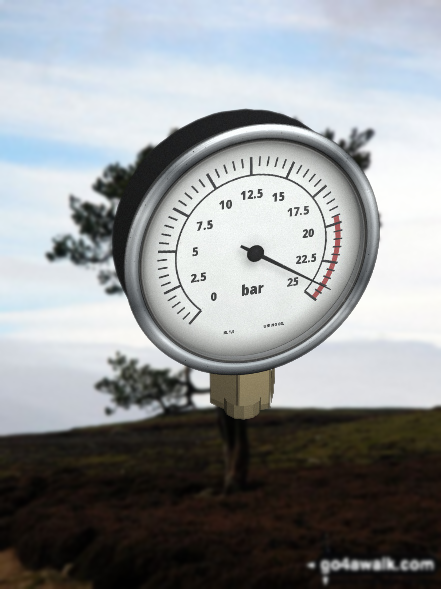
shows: value=24 unit=bar
